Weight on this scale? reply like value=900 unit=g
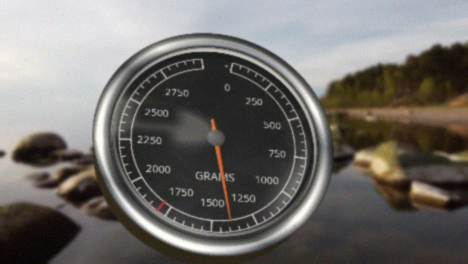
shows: value=1400 unit=g
